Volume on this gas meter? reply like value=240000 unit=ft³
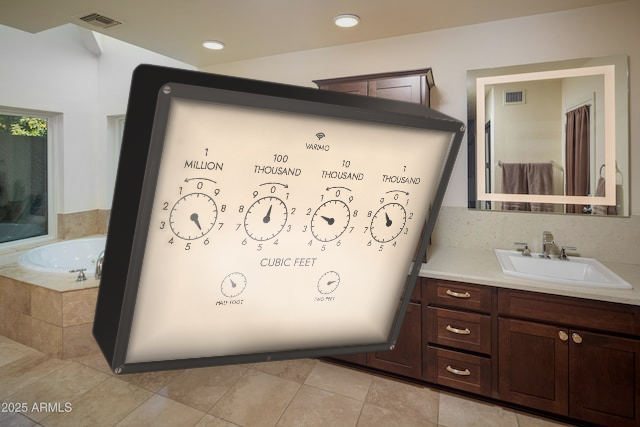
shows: value=601900 unit=ft³
